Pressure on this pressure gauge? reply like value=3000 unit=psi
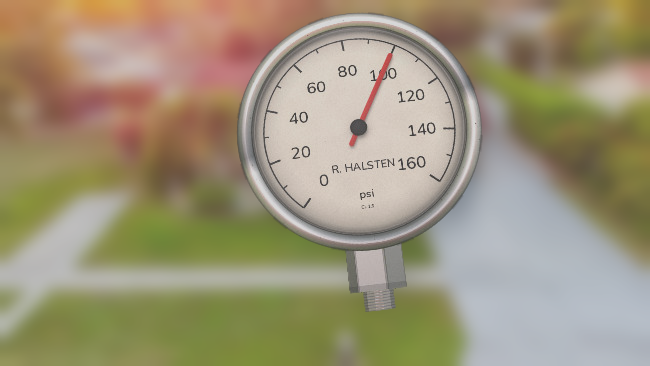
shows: value=100 unit=psi
